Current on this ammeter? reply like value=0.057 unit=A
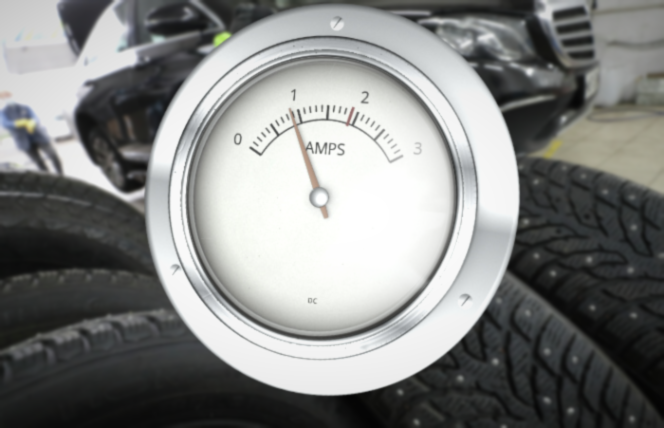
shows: value=0.9 unit=A
